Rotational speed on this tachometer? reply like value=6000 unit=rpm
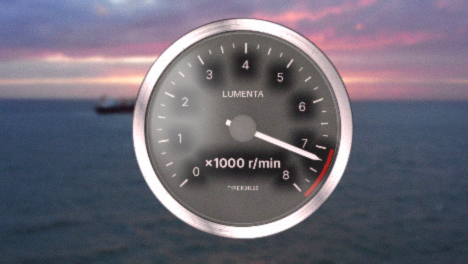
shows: value=7250 unit=rpm
